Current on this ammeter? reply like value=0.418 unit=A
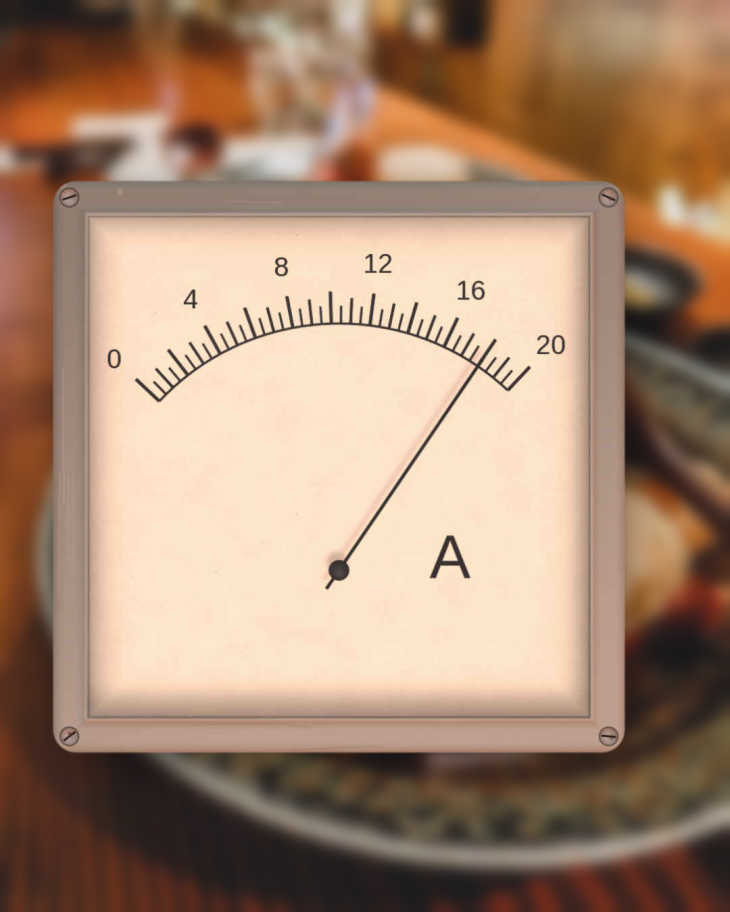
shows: value=18 unit=A
